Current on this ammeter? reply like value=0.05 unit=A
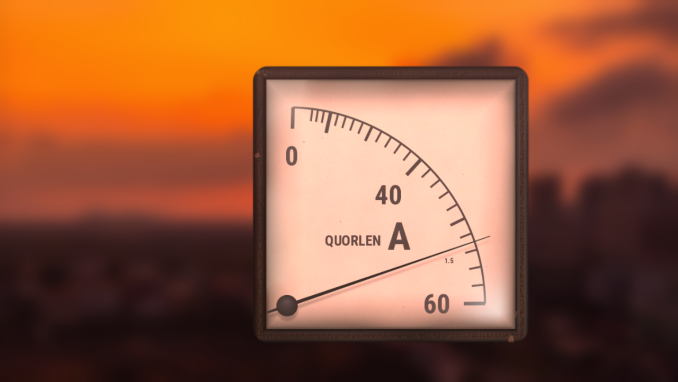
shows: value=53 unit=A
